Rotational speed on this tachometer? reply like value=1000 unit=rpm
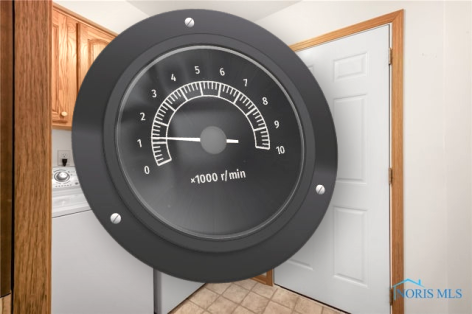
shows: value=1200 unit=rpm
